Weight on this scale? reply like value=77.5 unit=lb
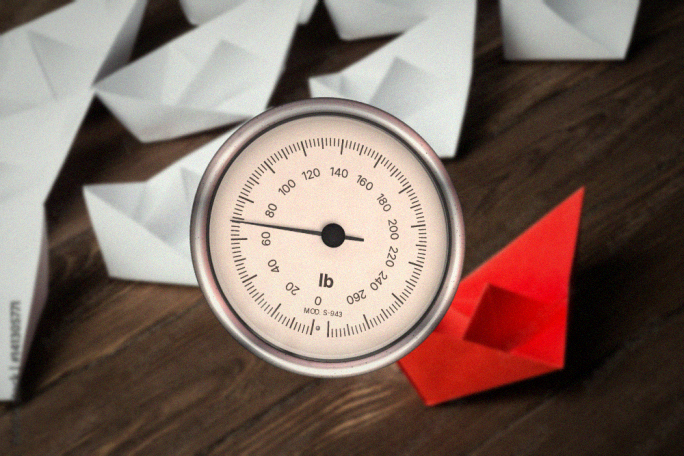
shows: value=68 unit=lb
